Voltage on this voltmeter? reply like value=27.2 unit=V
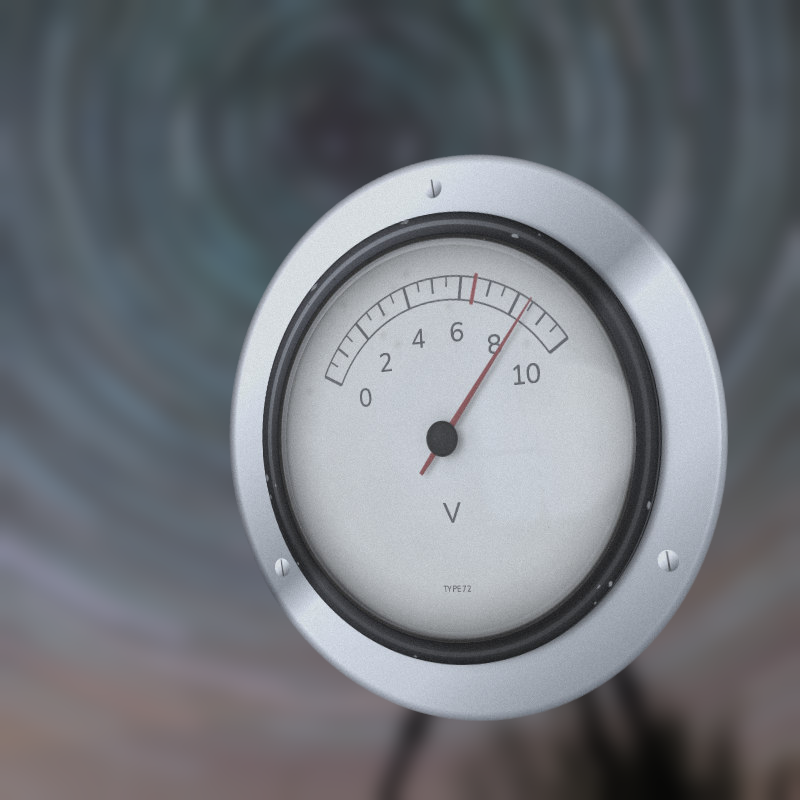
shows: value=8.5 unit=V
